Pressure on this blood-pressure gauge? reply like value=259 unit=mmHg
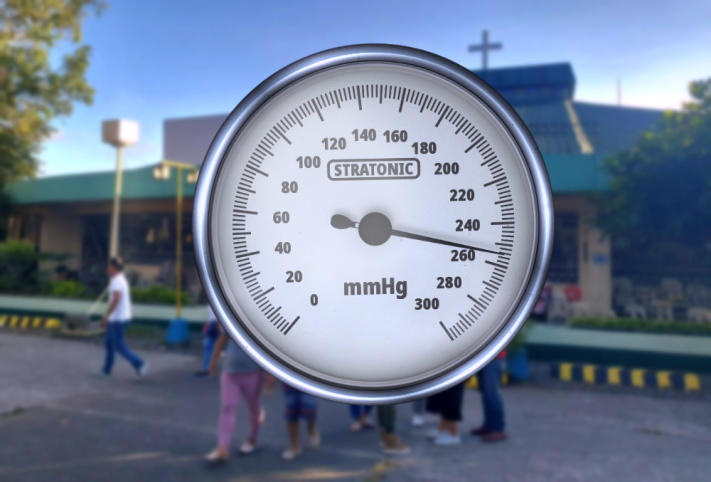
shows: value=254 unit=mmHg
